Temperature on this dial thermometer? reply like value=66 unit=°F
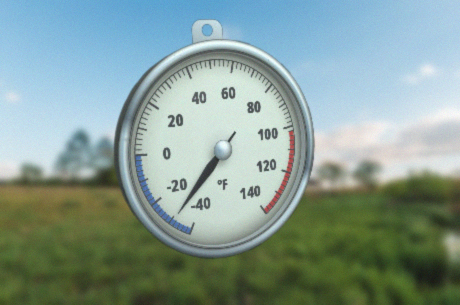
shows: value=-30 unit=°F
